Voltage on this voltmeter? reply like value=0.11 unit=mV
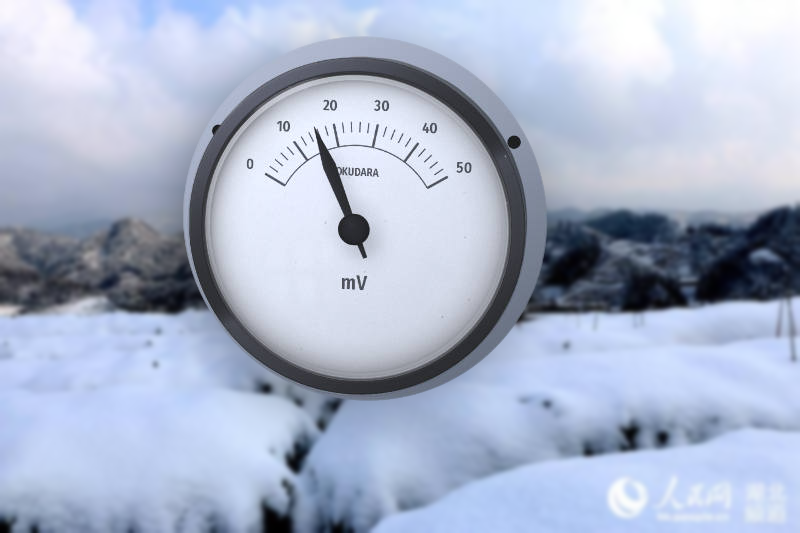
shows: value=16 unit=mV
